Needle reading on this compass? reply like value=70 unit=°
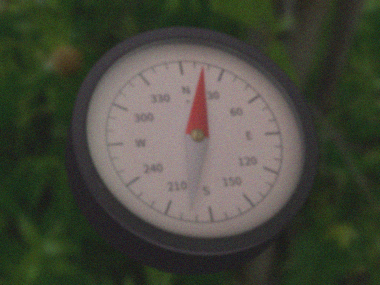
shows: value=15 unit=°
